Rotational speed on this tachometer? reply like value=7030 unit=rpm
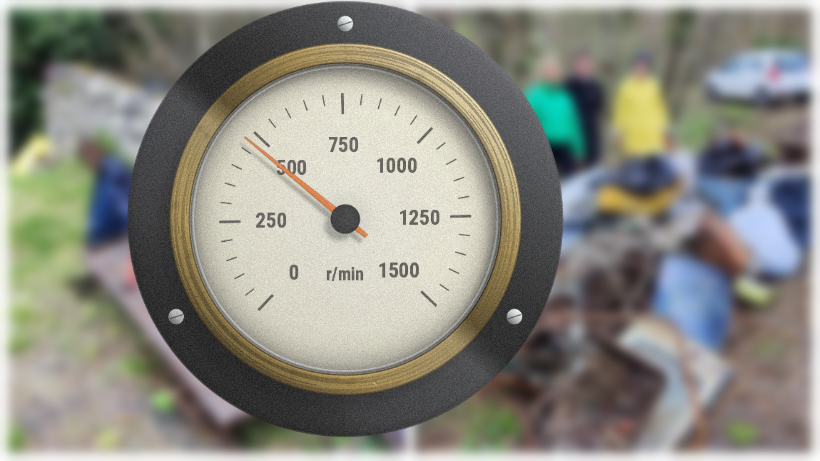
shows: value=475 unit=rpm
